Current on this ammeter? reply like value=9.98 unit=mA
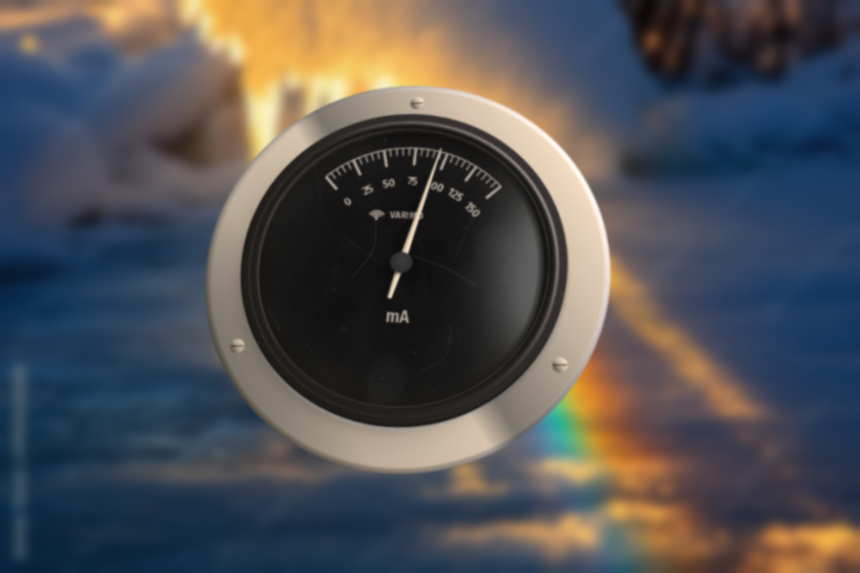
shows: value=95 unit=mA
